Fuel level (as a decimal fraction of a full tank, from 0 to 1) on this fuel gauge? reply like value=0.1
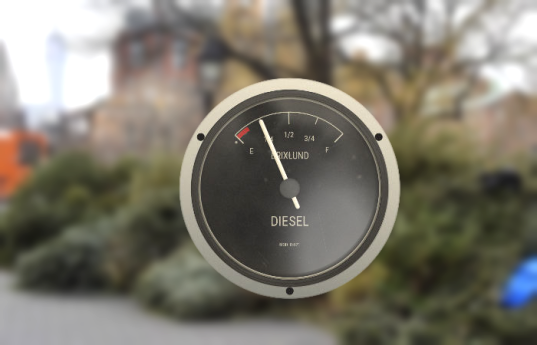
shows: value=0.25
